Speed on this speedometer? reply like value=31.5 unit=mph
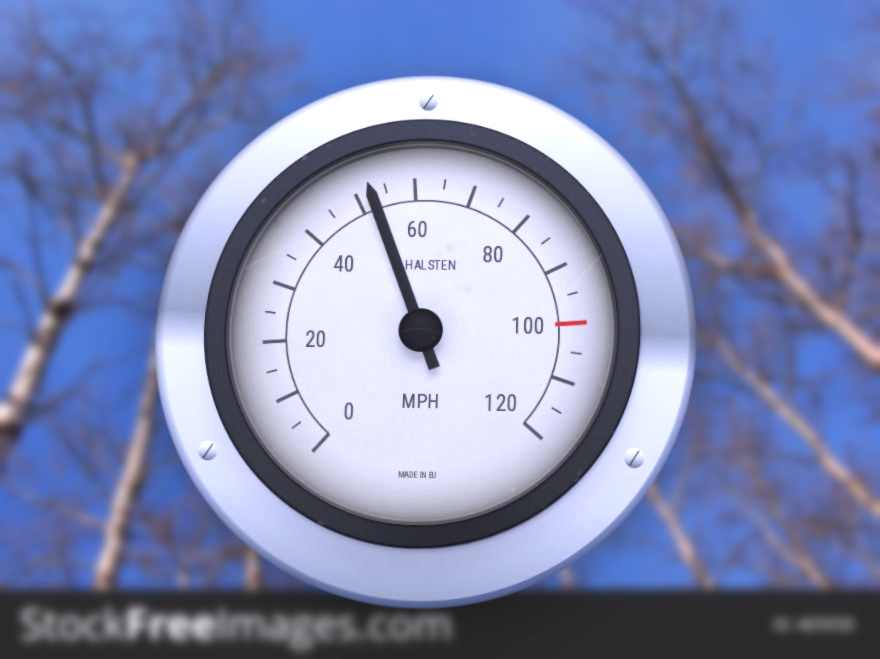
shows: value=52.5 unit=mph
